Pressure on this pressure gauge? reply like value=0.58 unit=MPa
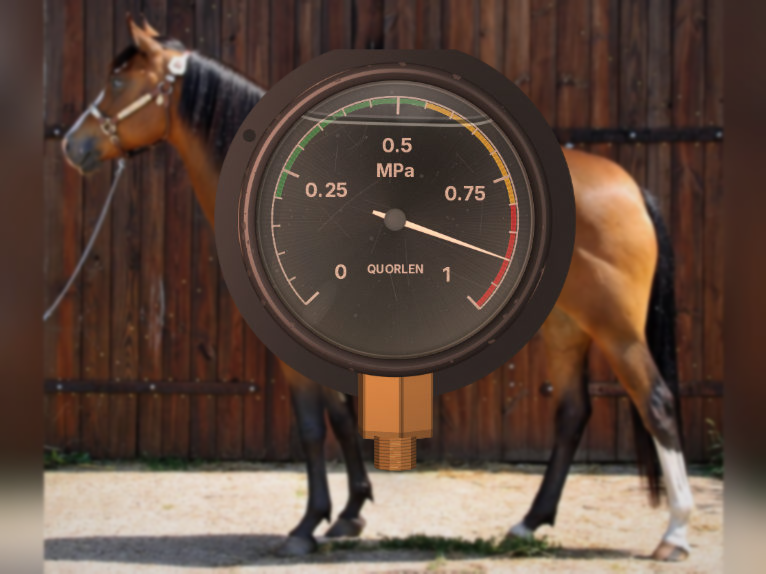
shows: value=0.9 unit=MPa
